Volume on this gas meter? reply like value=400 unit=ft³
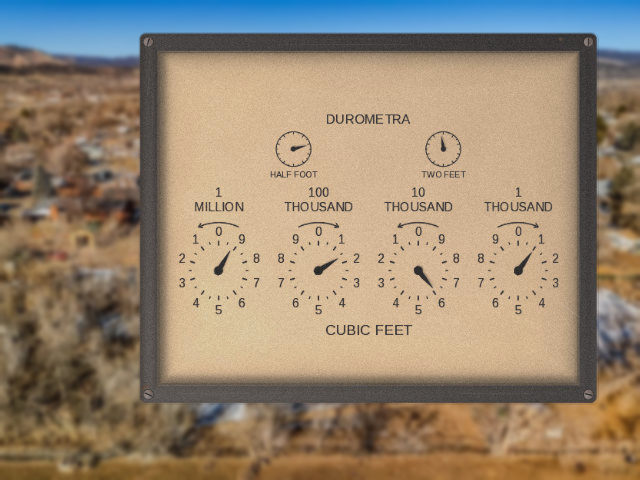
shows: value=916100 unit=ft³
